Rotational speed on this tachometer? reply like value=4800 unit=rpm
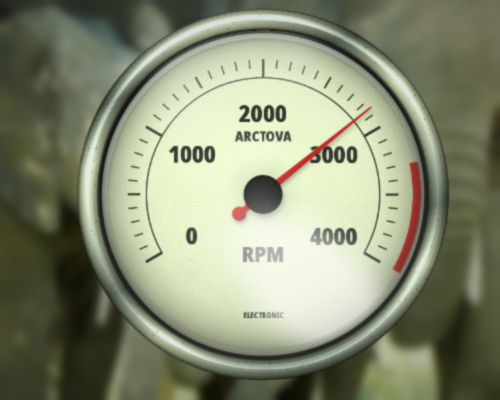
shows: value=2850 unit=rpm
